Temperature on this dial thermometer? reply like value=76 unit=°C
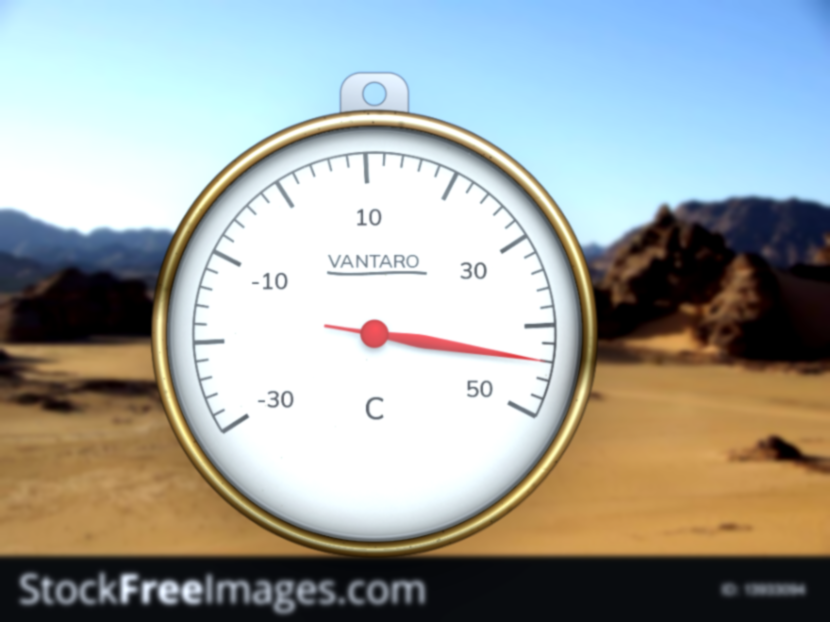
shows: value=44 unit=°C
